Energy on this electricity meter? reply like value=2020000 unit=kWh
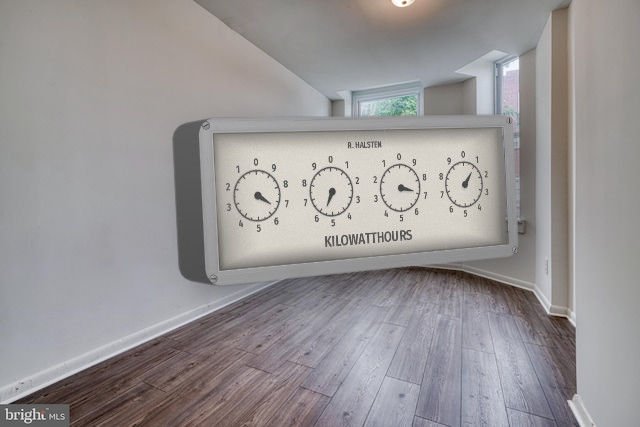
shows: value=6571 unit=kWh
